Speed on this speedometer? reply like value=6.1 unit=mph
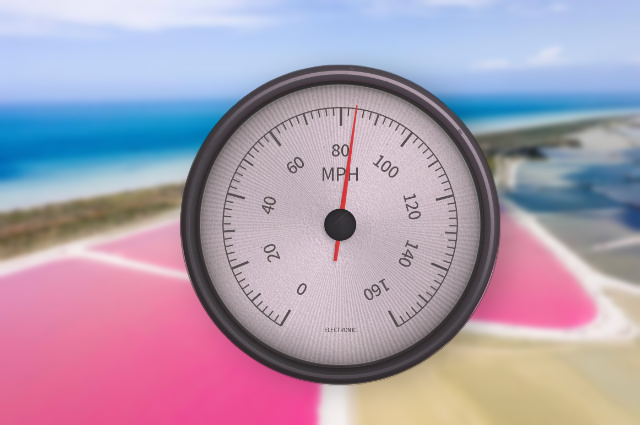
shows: value=84 unit=mph
